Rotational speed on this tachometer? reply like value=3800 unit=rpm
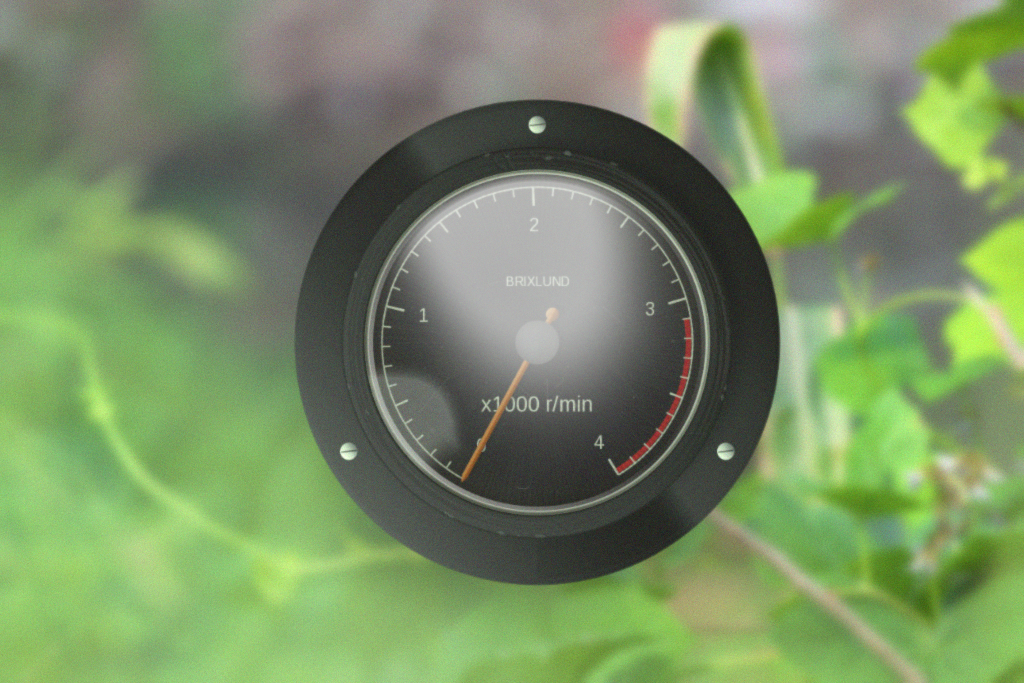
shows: value=0 unit=rpm
